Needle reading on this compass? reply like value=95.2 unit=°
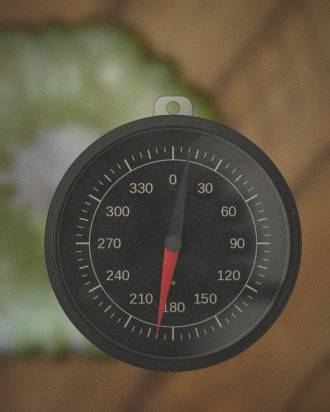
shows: value=190 unit=°
